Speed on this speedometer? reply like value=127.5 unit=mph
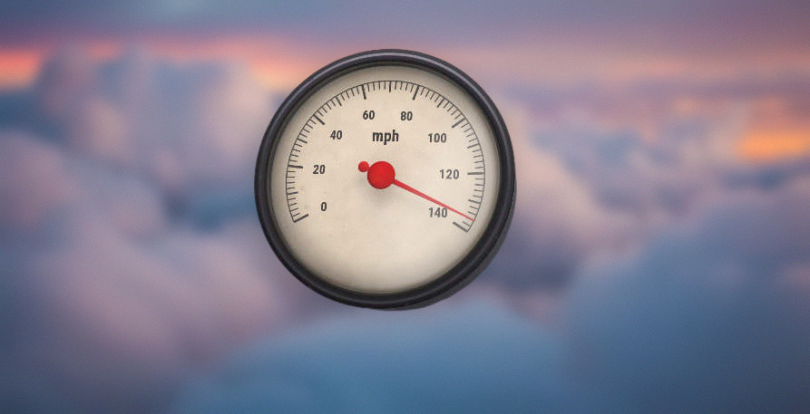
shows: value=136 unit=mph
